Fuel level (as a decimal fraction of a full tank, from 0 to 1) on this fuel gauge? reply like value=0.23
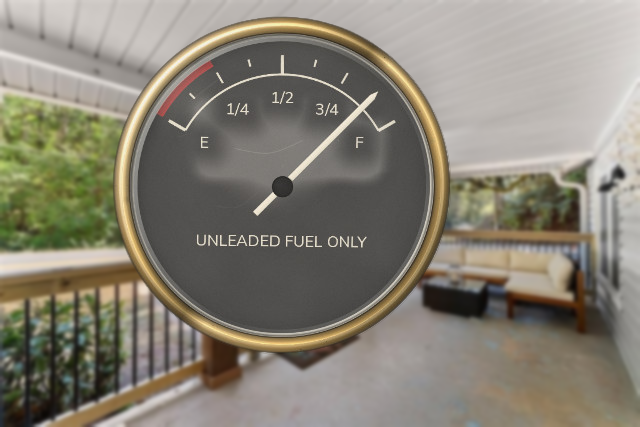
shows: value=0.875
